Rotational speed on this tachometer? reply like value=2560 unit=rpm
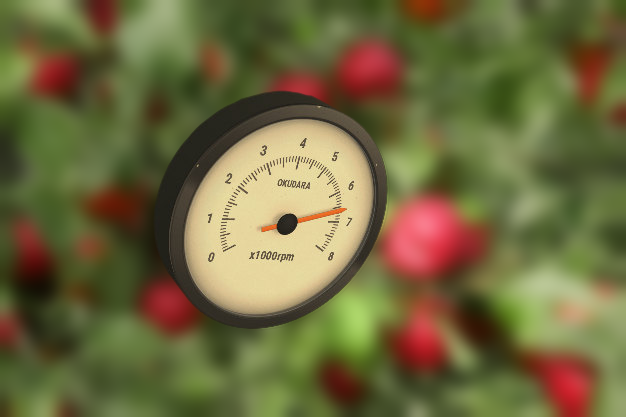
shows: value=6500 unit=rpm
